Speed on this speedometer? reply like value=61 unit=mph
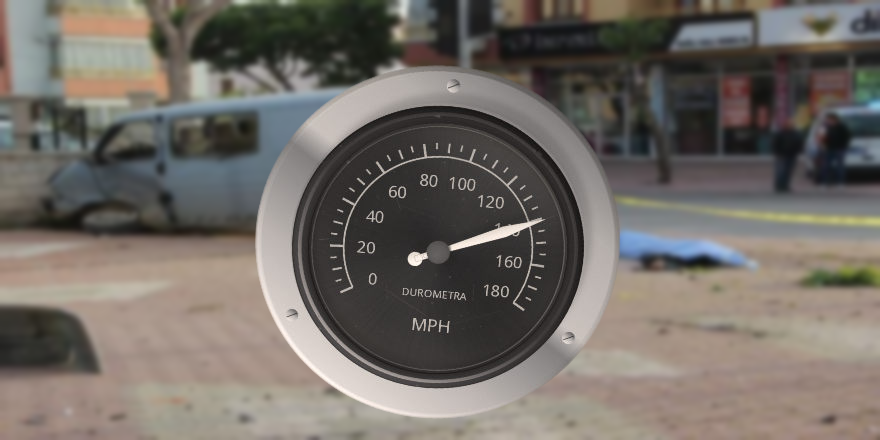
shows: value=140 unit=mph
